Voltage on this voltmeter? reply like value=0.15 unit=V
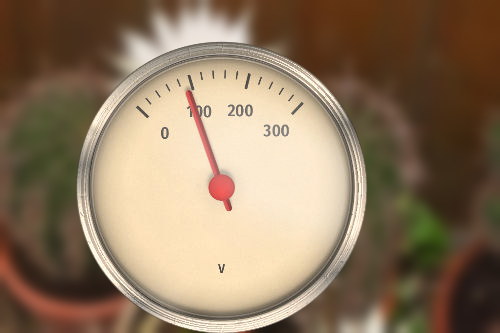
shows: value=90 unit=V
